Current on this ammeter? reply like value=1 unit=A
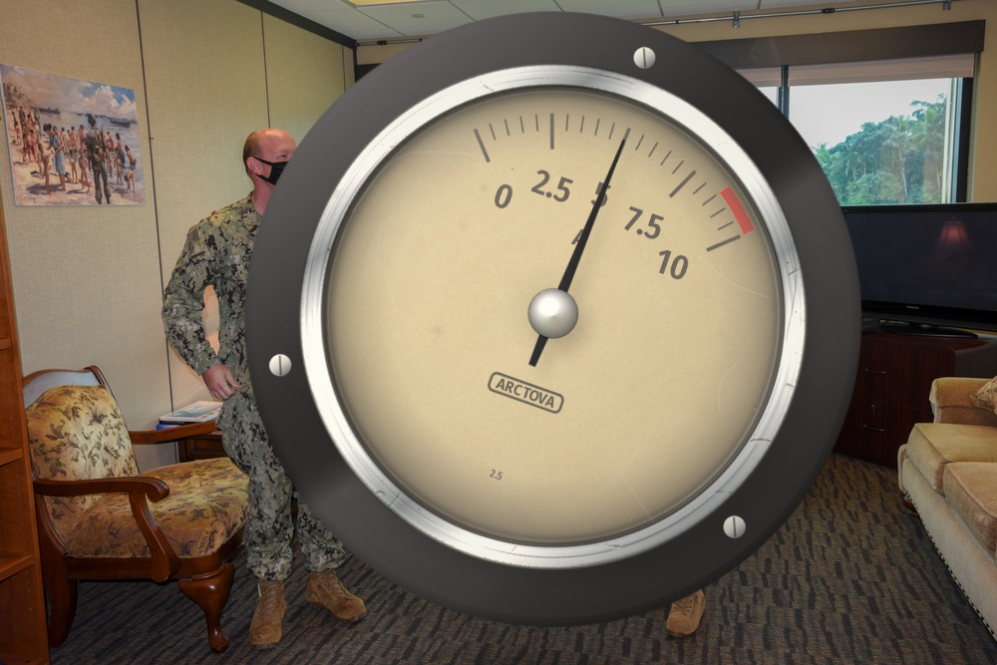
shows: value=5 unit=A
